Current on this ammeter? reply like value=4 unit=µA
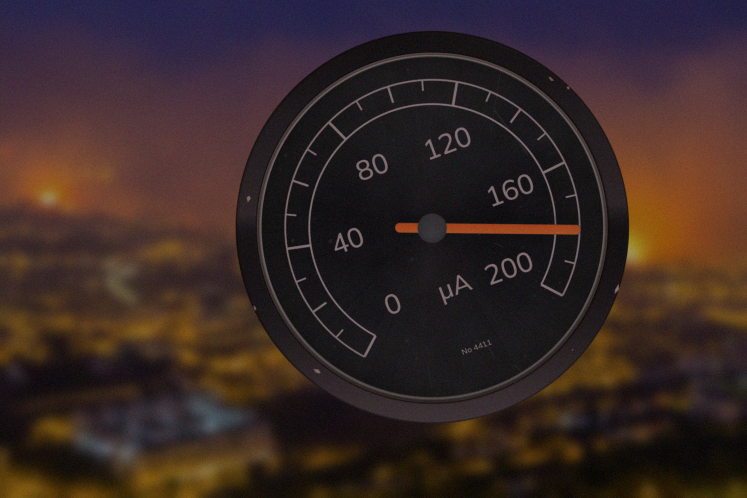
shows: value=180 unit=µA
